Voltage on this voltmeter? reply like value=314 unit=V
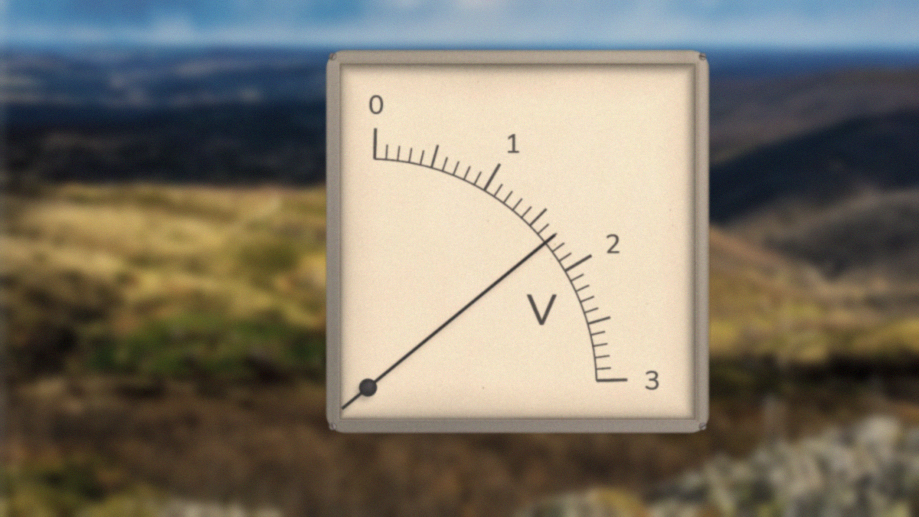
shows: value=1.7 unit=V
